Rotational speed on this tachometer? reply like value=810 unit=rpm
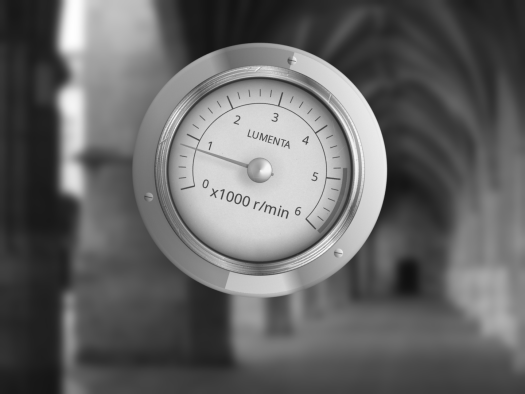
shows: value=800 unit=rpm
